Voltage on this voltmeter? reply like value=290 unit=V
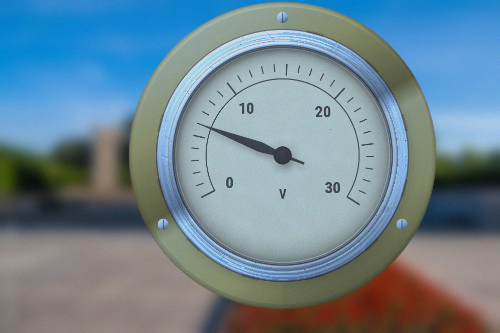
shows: value=6 unit=V
